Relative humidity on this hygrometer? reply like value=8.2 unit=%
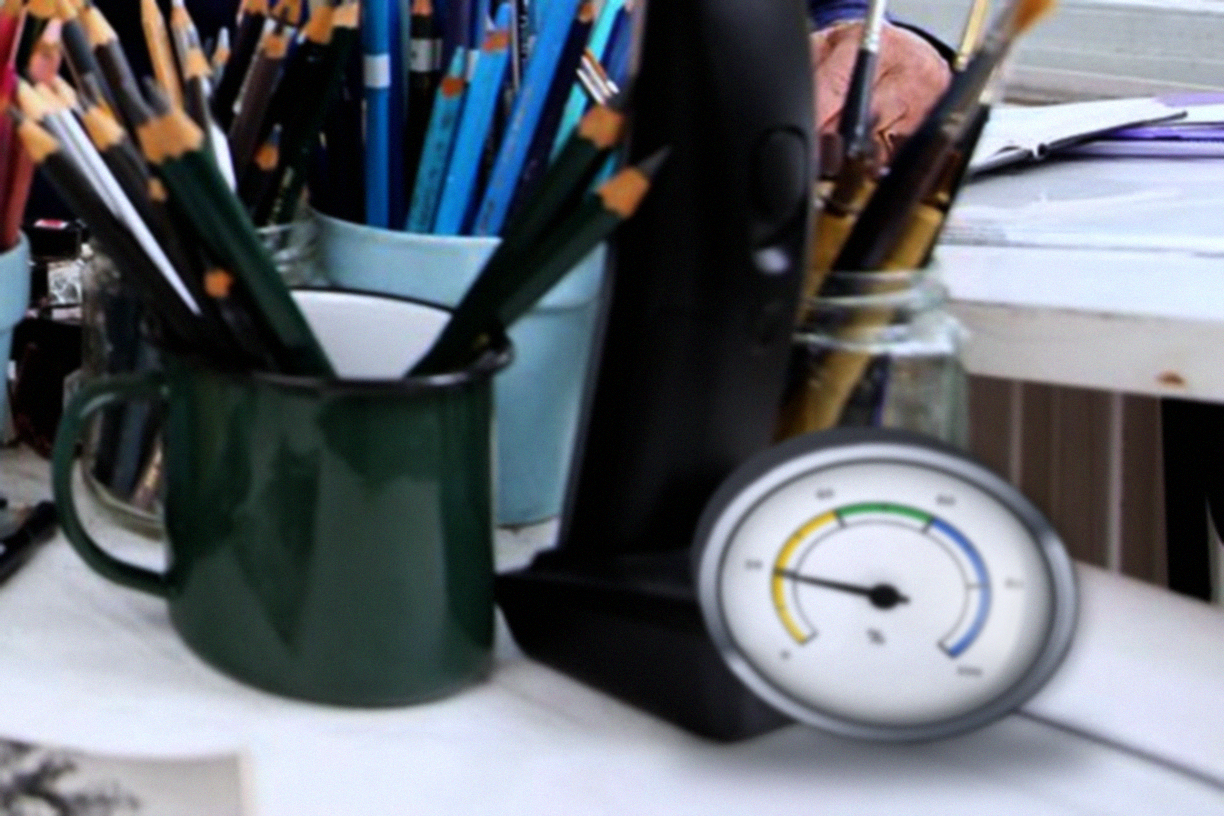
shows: value=20 unit=%
